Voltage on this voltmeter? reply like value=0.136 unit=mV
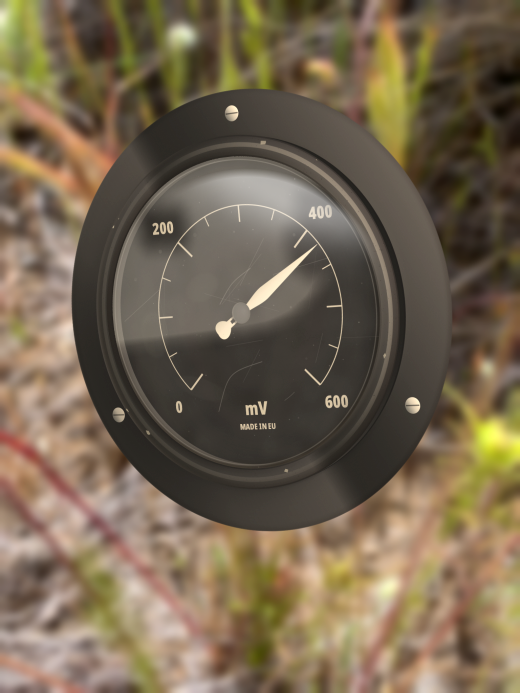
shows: value=425 unit=mV
